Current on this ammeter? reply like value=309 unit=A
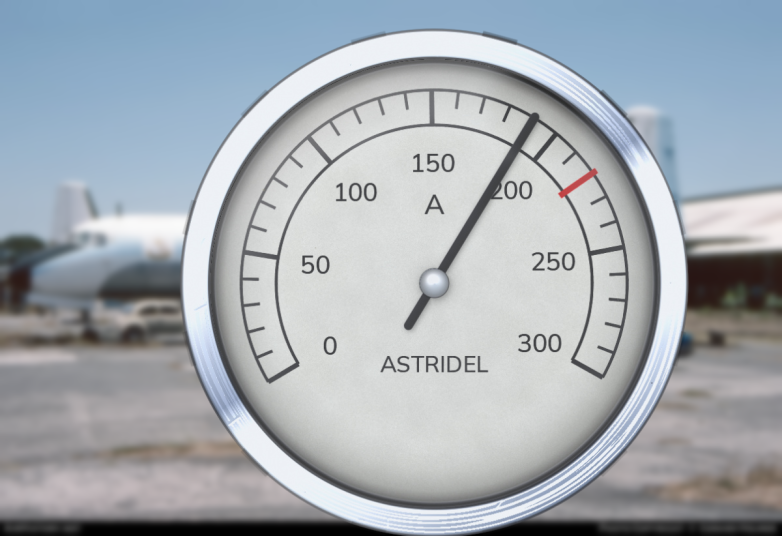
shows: value=190 unit=A
